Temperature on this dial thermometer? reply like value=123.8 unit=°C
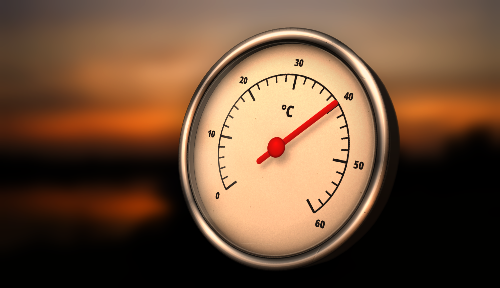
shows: value=40 unit=°C
